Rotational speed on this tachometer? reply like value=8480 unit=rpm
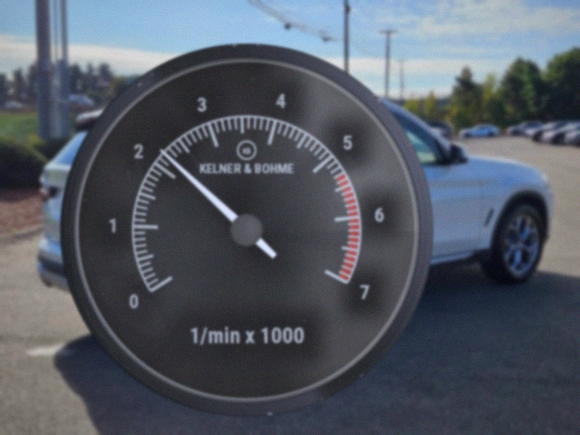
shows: value=2200 unit=rpm
